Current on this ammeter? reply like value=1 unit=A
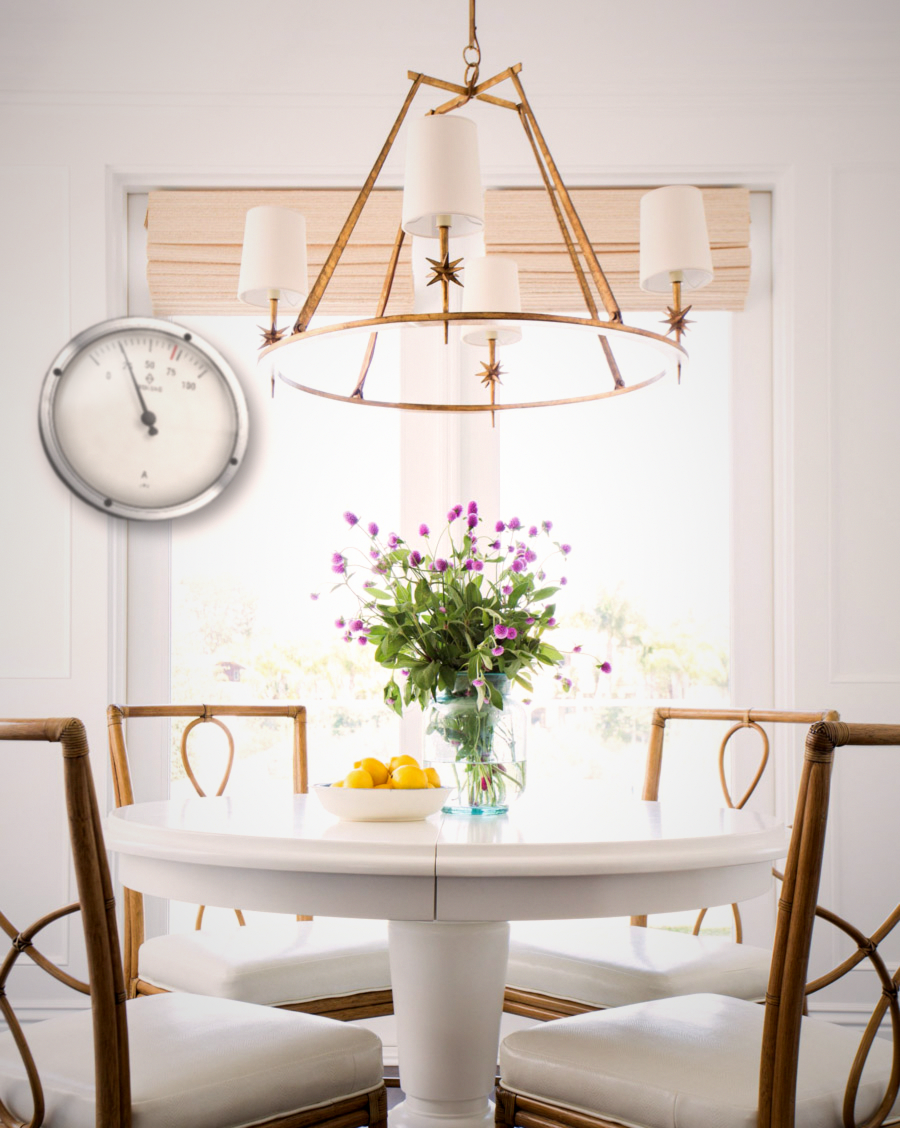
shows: value=25 unit=A
